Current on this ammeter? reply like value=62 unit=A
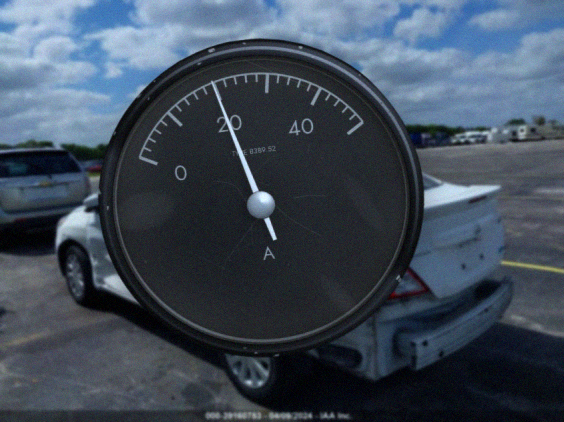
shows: value=20 unit=A
